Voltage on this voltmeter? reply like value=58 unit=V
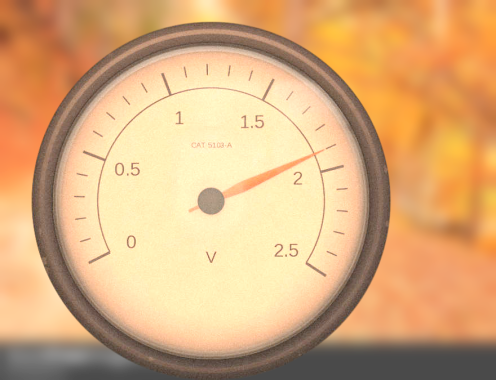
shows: value=1.9 unit=V
